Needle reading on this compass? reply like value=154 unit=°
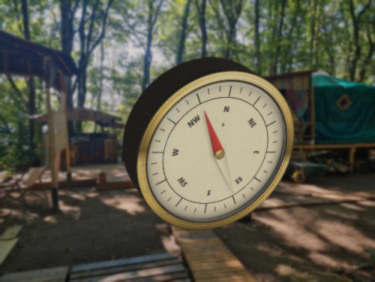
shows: value=330 unit=°
